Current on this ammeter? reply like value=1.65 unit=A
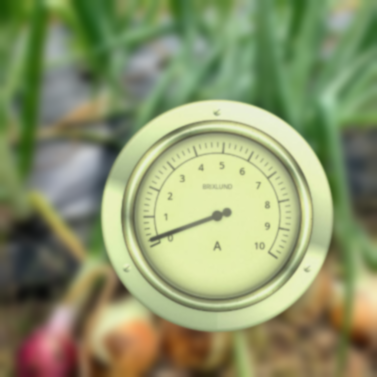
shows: value=0.2 unit=A
